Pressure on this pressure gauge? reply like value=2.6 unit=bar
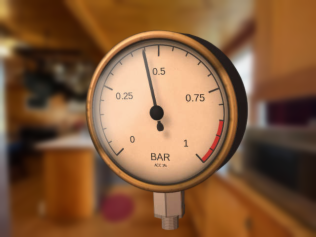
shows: value=0.45 unit=bar
